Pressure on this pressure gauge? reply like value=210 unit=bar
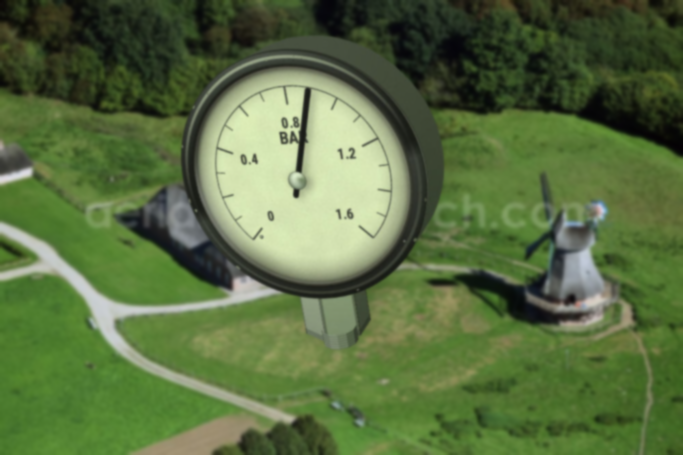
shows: value=0.9 unit=bar
